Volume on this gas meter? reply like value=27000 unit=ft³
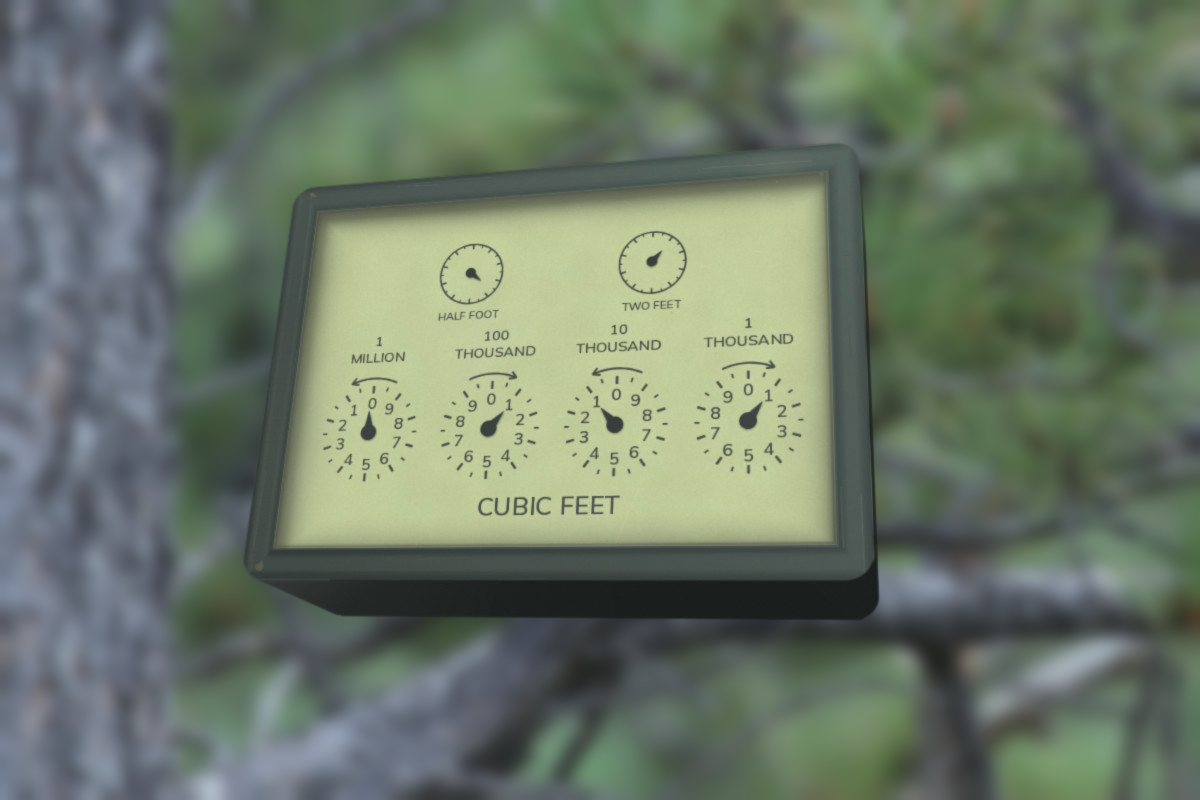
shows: value=11100 unit=ft³
